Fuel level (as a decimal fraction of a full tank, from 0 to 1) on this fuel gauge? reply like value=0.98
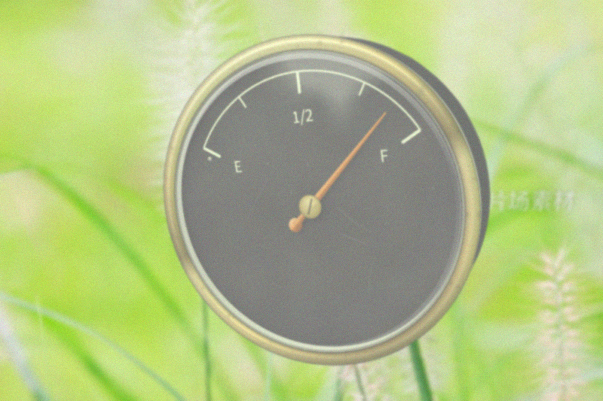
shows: value=0.875
